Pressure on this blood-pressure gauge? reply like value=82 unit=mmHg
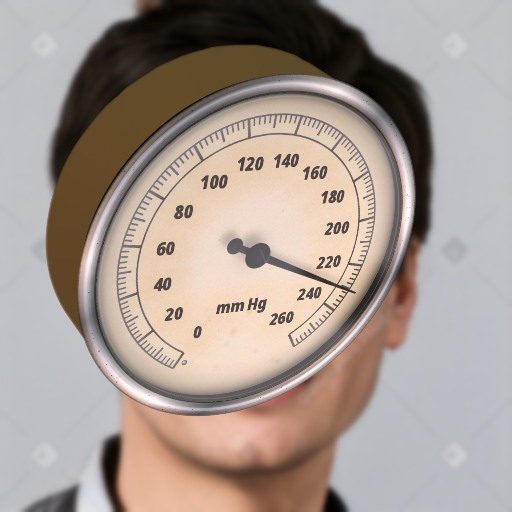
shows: value=230 unit=mmHg
